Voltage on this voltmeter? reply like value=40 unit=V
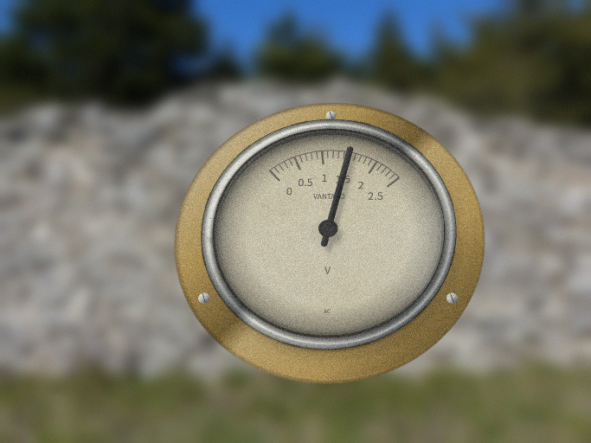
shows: value=1.5 unit=V
